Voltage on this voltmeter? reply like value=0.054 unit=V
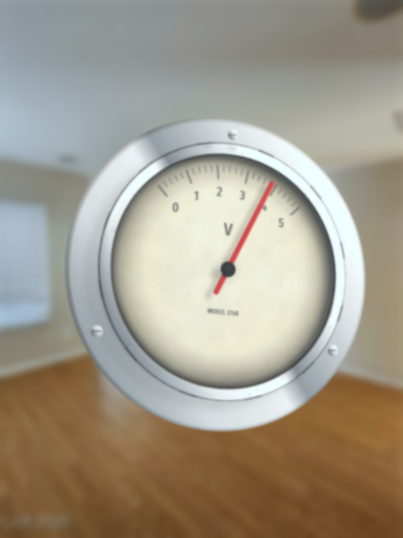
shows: value=3.8 unit=V
